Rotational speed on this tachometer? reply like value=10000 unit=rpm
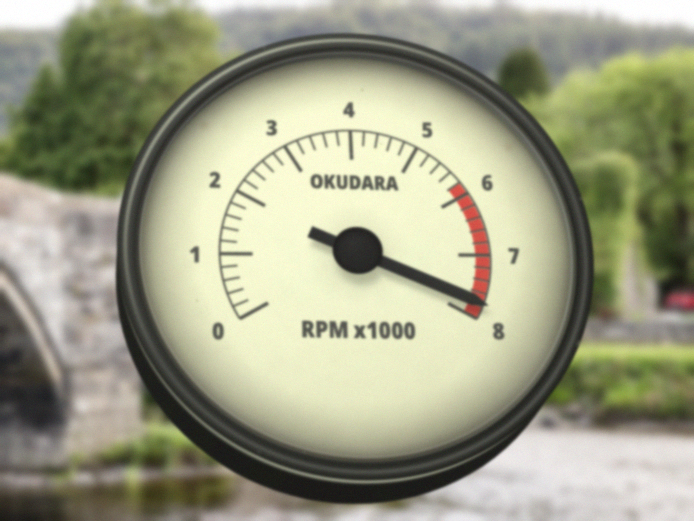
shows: value=7800 unit=rpm
